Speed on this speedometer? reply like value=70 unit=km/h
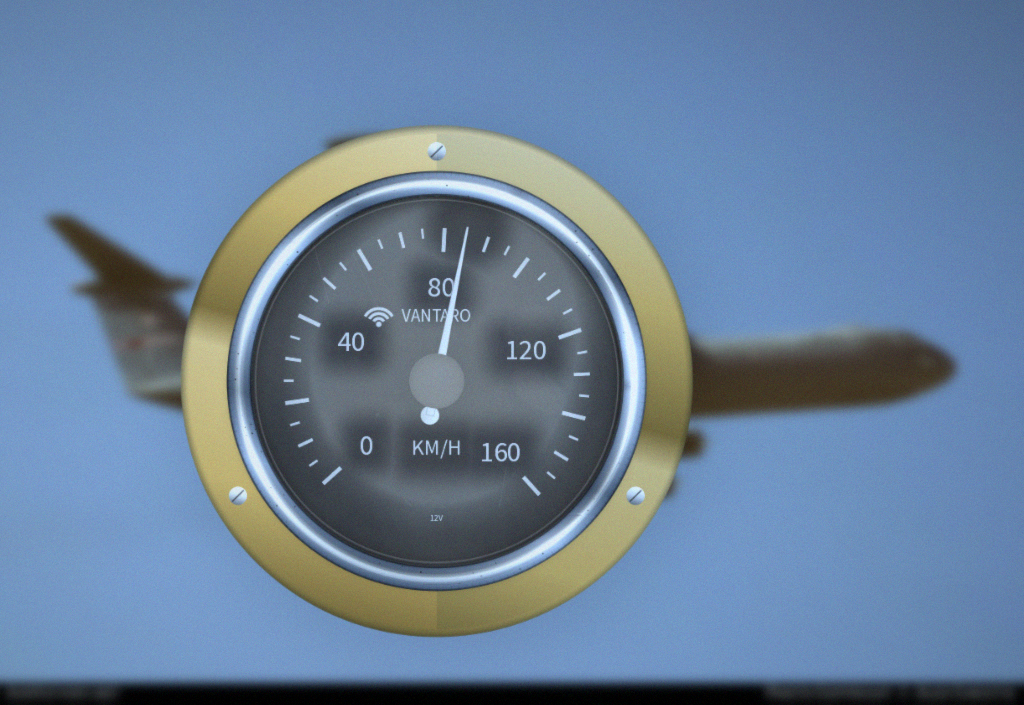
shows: value=85 unit=km/h
